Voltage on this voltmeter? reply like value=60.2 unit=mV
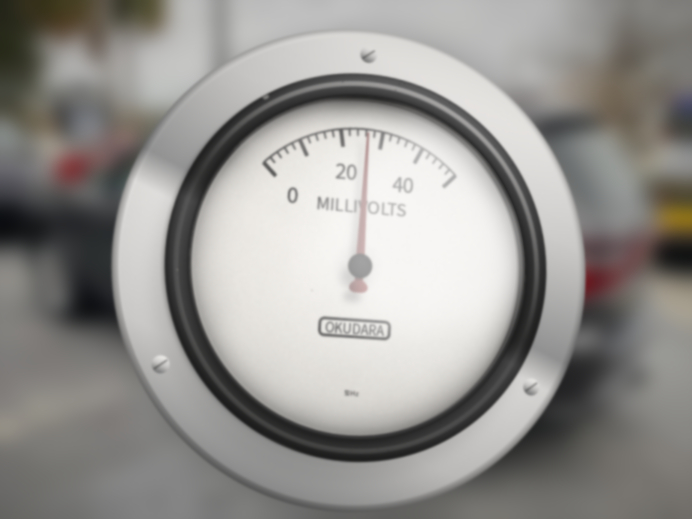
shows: value=26 unit=mV
